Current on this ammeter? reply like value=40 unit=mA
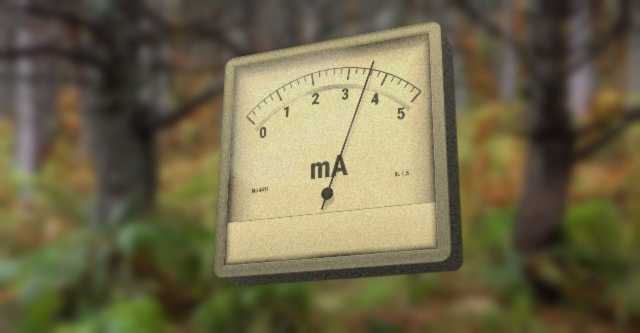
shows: value=3.6 unit=mA
